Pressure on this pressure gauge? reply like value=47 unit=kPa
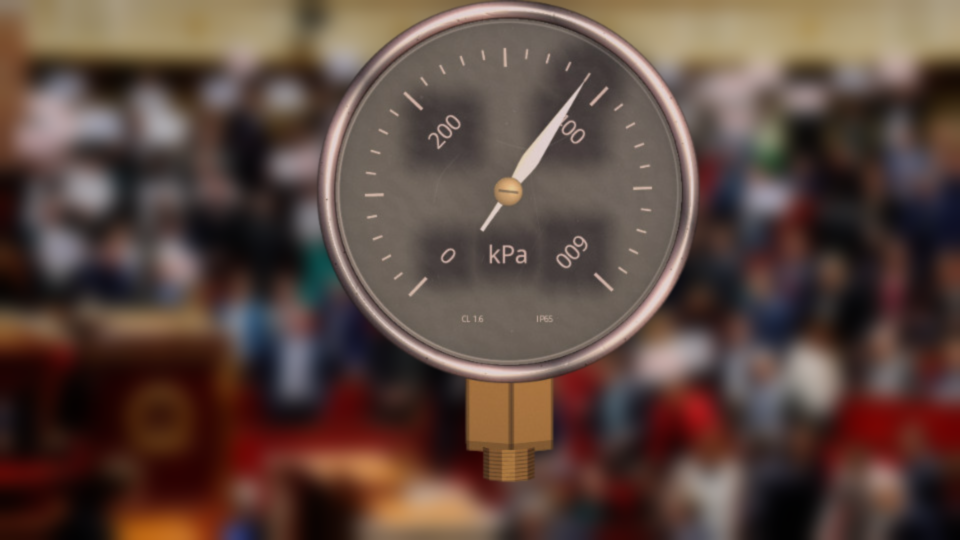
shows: value=380 unit=kPa
